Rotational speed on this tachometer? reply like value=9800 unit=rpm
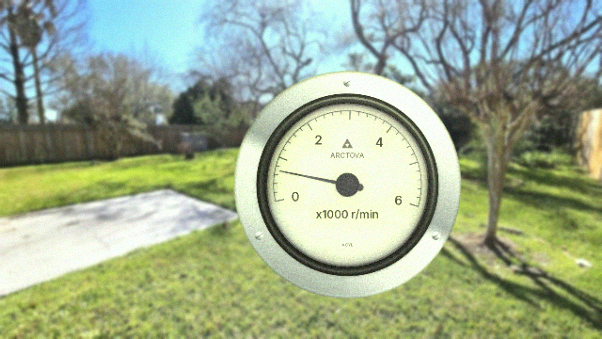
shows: value=700 unit=rpm
